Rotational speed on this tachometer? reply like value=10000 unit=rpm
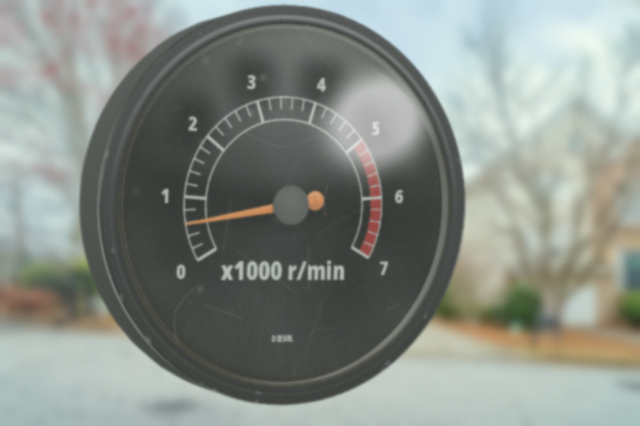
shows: value=600 unit=rpm
